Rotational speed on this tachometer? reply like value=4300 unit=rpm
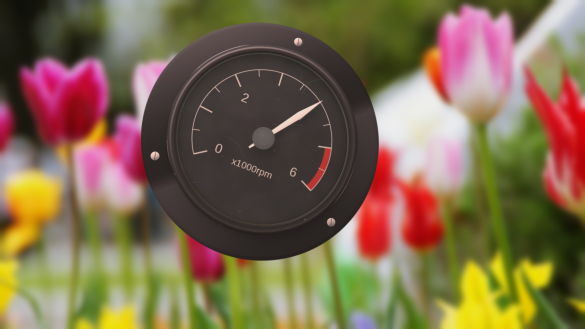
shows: value=4000 unit=rpm
